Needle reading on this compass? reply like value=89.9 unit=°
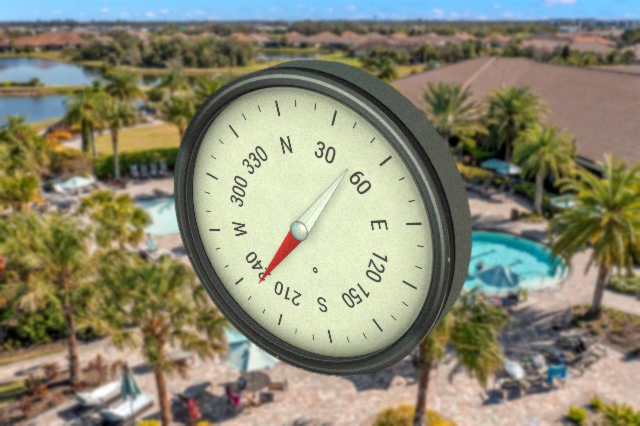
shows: value=230 unit=°
